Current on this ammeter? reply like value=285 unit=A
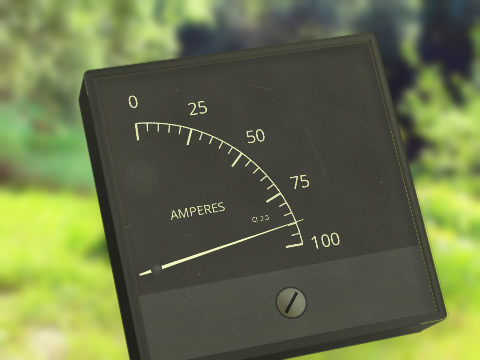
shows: value=90 unit=A
